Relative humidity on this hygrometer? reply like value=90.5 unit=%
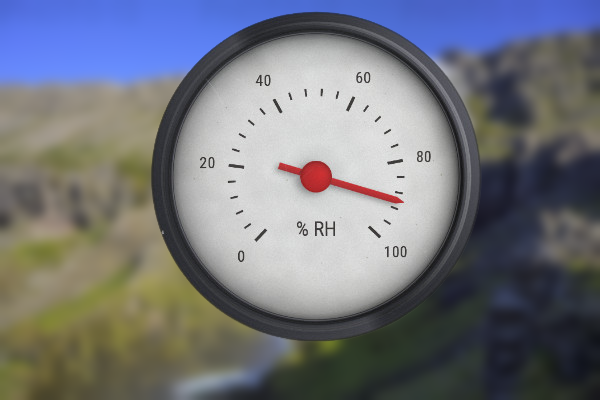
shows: value=90 unit=%
